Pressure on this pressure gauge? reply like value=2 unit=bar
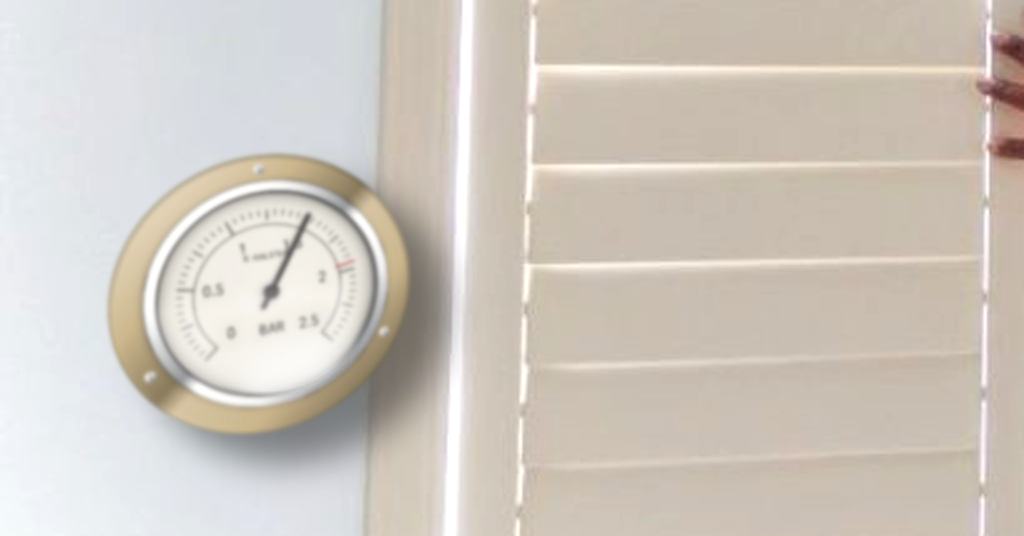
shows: value=1.5 unit=bar
